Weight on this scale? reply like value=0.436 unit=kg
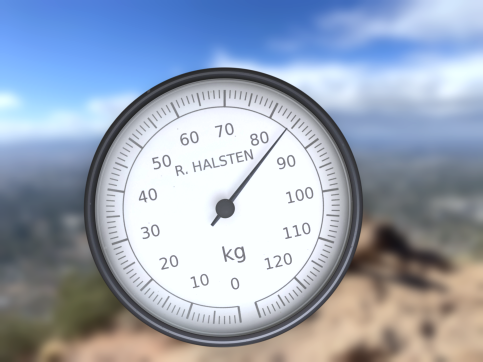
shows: value=84 unit=kg
